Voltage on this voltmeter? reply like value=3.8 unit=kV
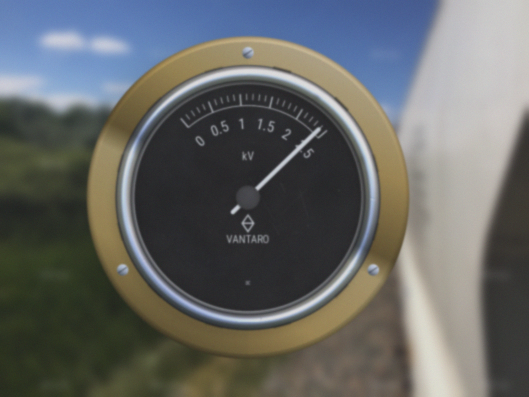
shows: value=2.4 unit=kV
